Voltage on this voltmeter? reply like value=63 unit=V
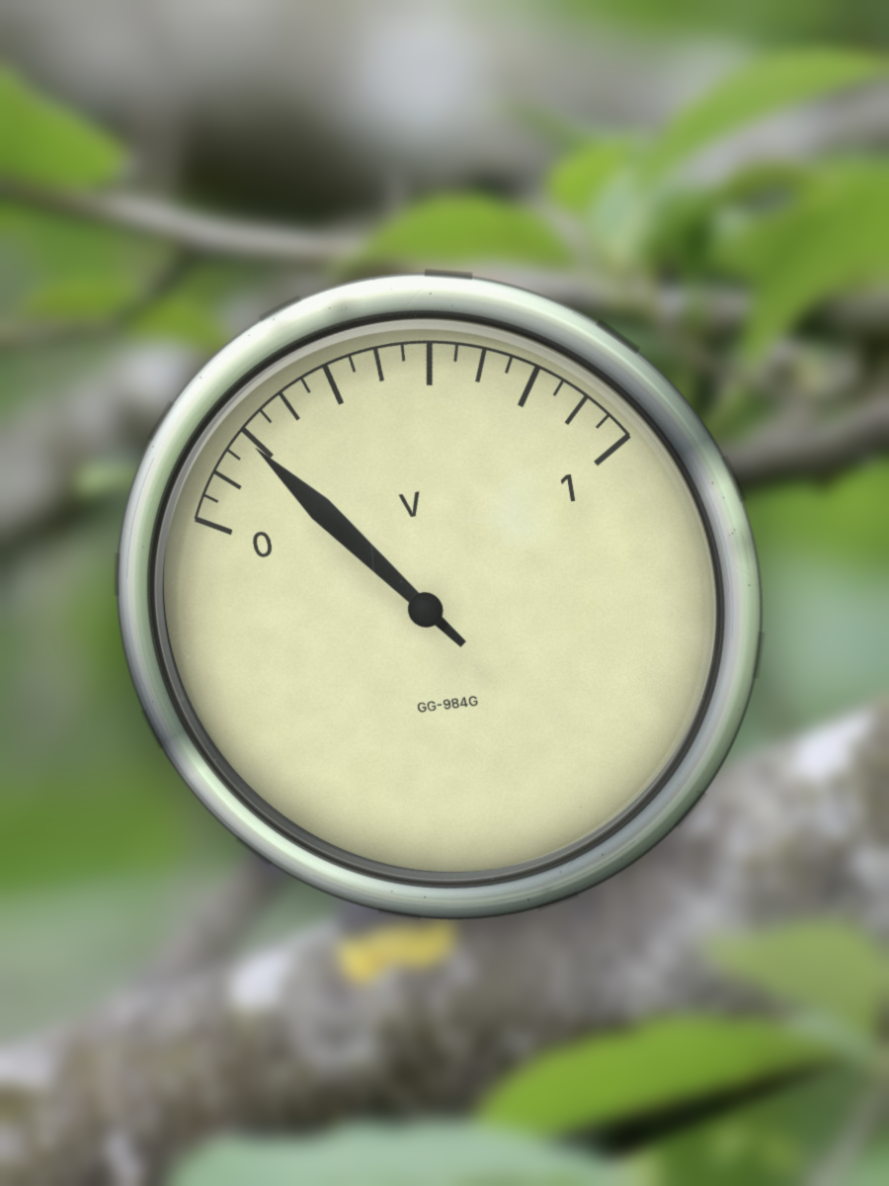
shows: value=0.2 unit=V
